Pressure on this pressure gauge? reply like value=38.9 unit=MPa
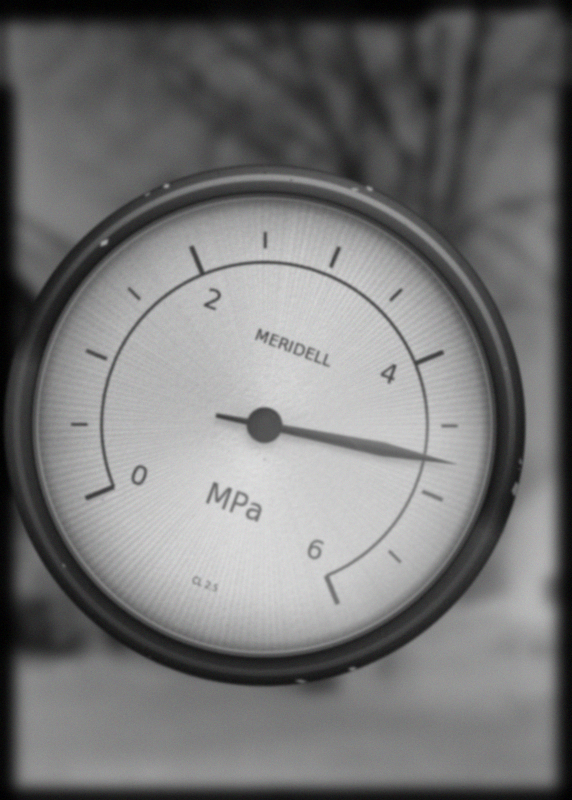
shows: value=4.75 unit=MPa
